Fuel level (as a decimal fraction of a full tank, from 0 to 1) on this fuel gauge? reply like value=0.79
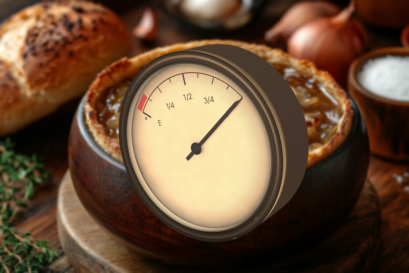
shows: value=1
